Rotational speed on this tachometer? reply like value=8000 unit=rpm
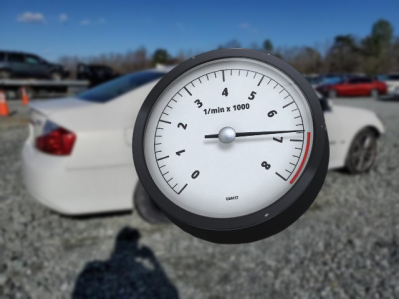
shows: value=6800 unit=rpm
